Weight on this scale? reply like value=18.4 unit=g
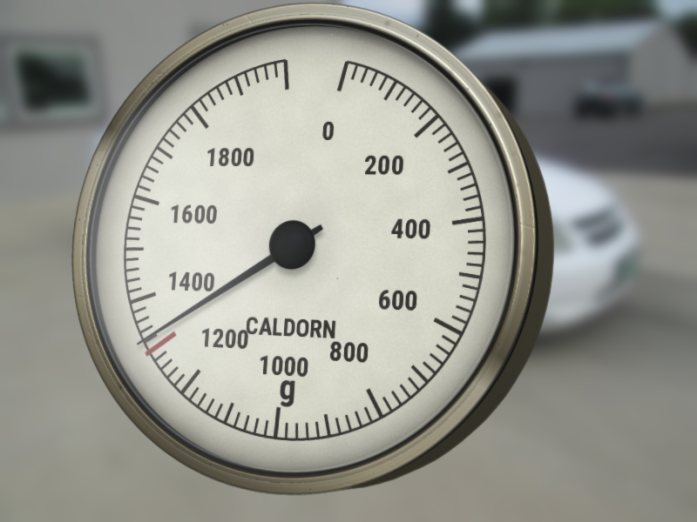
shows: value=1320 unit=g
